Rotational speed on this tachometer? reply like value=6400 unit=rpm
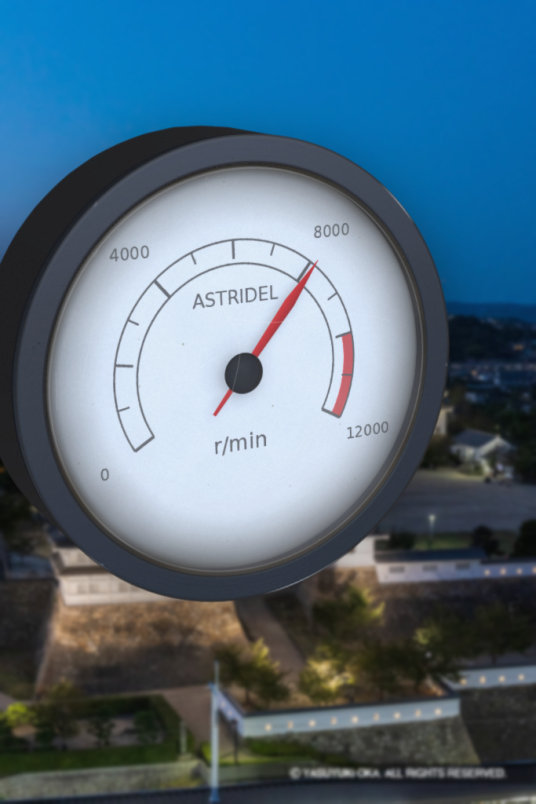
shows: value=8000 unit=rpm
